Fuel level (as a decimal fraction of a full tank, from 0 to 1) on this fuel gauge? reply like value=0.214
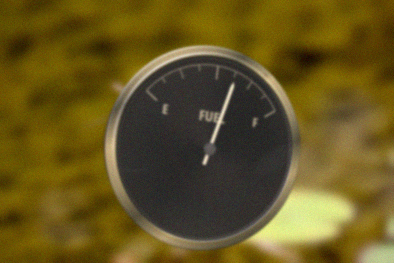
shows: value=0.625
